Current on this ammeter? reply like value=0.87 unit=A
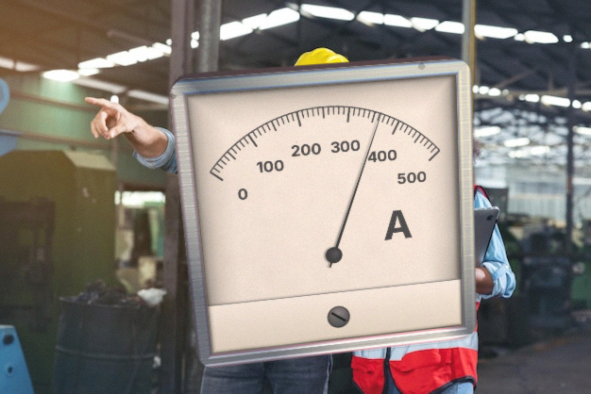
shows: value=360 unit=A
